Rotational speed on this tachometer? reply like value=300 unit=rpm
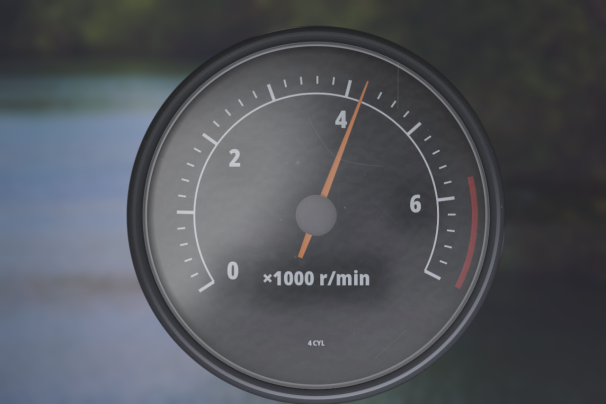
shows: value=4200 unit=rpm
